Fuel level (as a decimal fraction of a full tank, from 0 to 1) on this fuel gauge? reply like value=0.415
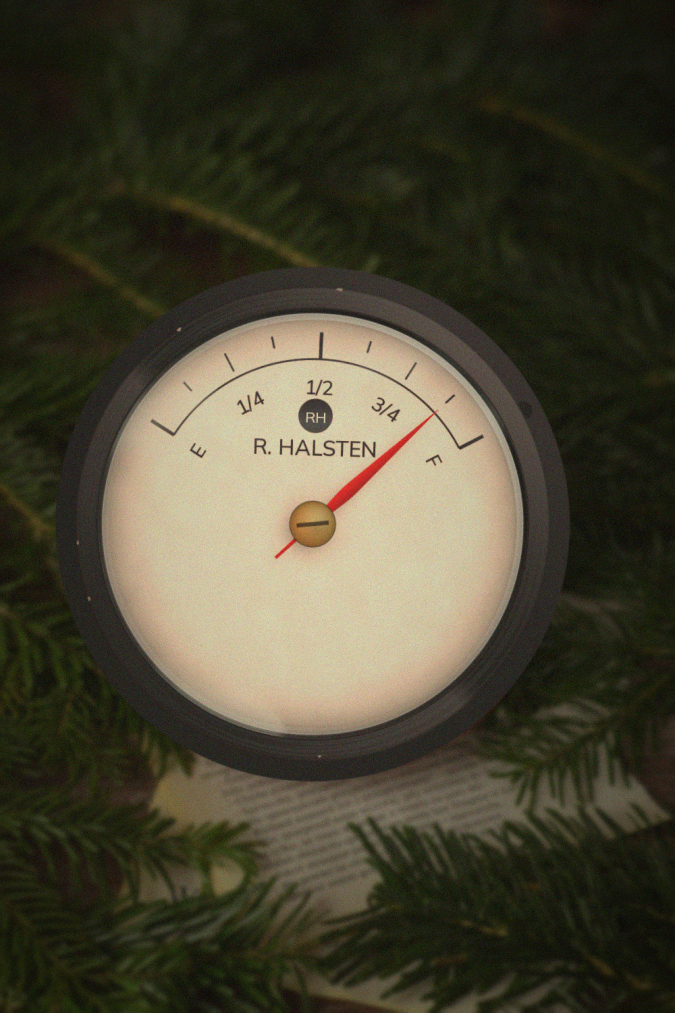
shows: value=0.875
